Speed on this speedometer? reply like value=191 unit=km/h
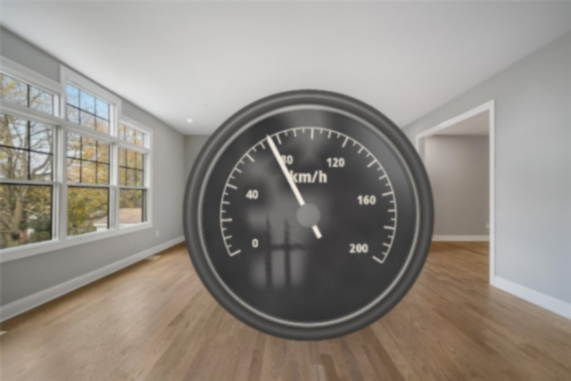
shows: value=75 unit=km/h
